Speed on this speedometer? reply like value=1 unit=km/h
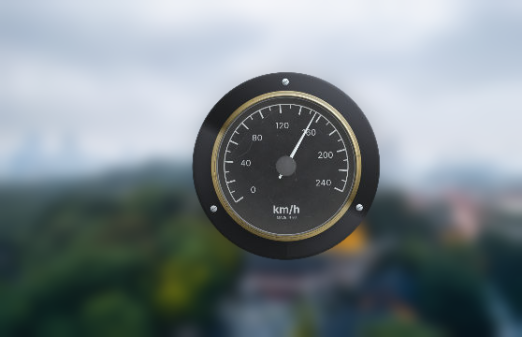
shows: value=155 unit=km/h
